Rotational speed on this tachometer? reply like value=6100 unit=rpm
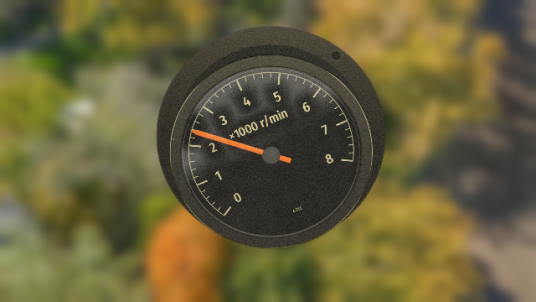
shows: value=2400 unit=rpm
